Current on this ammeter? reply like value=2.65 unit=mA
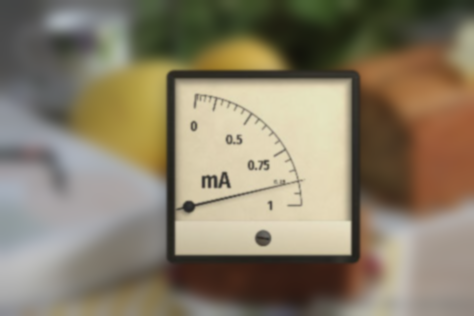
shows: value=0.9 unit=mA
